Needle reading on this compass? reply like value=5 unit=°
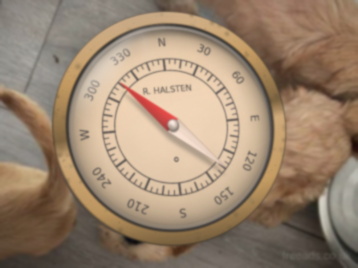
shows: value=315 unit=°
